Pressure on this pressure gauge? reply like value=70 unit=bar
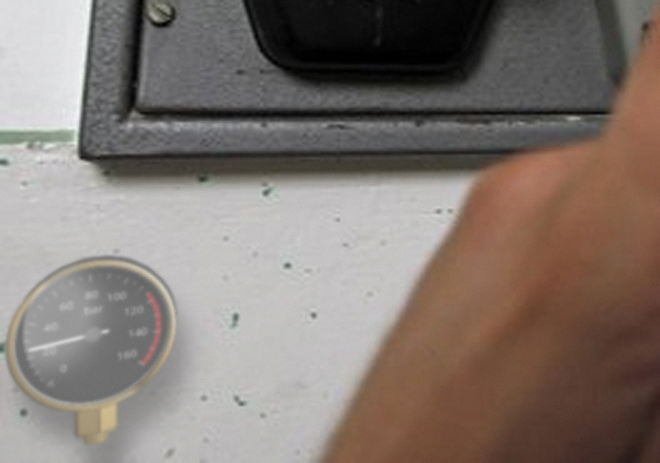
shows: value=25 unit=bar
